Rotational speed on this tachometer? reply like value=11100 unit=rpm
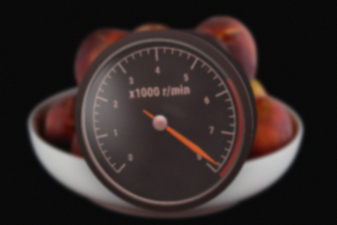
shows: value=7800 unit=rpm
